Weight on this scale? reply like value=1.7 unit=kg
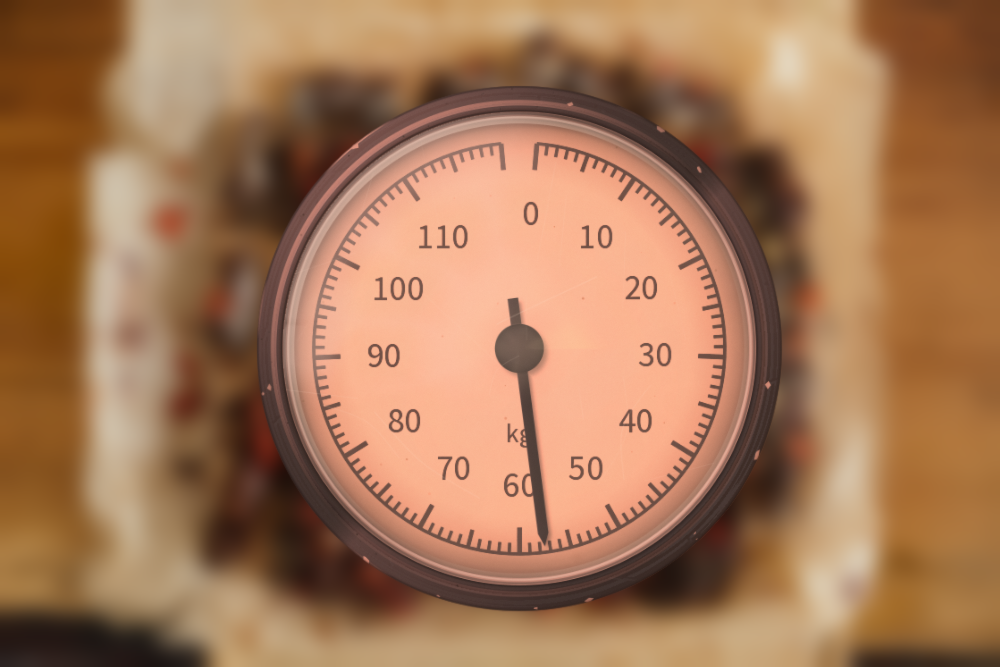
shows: value=57.5 unit=kg
